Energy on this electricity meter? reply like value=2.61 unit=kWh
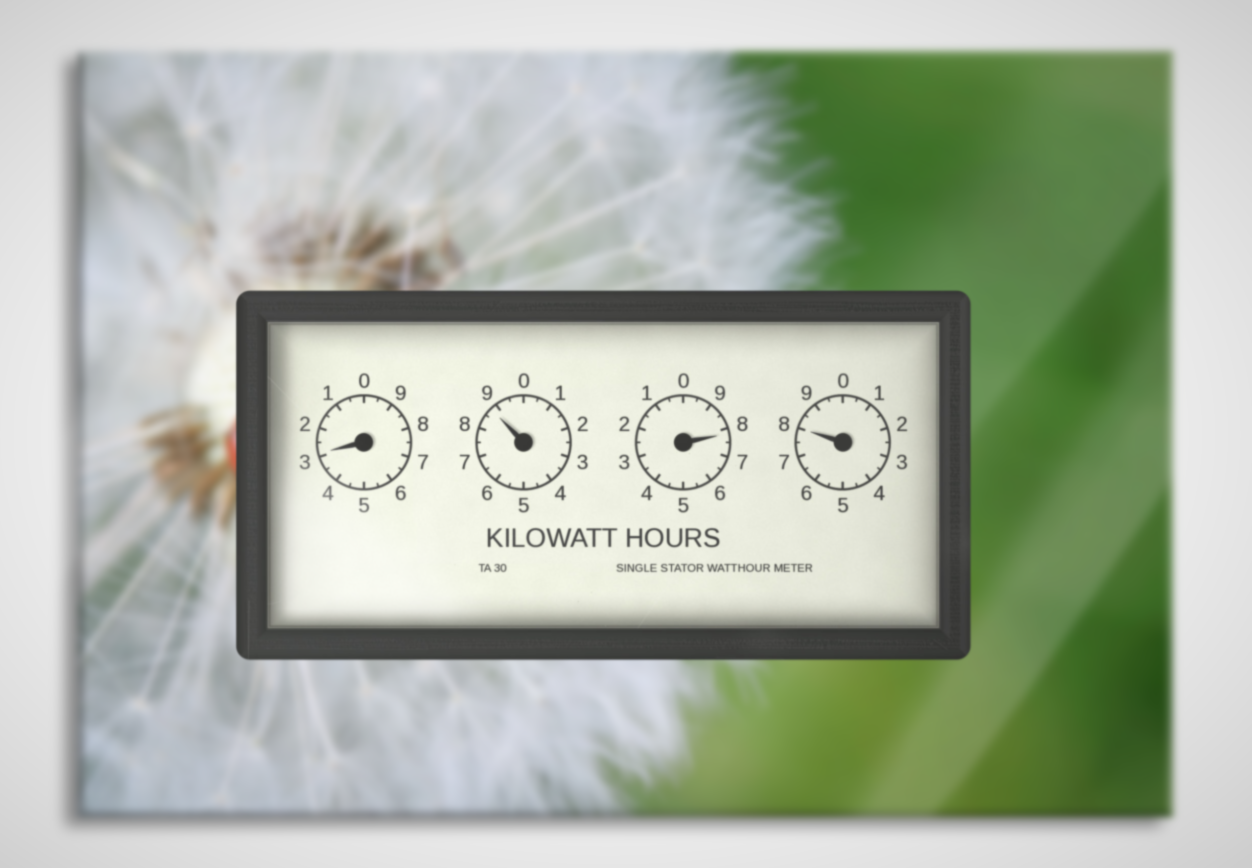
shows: value=2878 unit=kWh
